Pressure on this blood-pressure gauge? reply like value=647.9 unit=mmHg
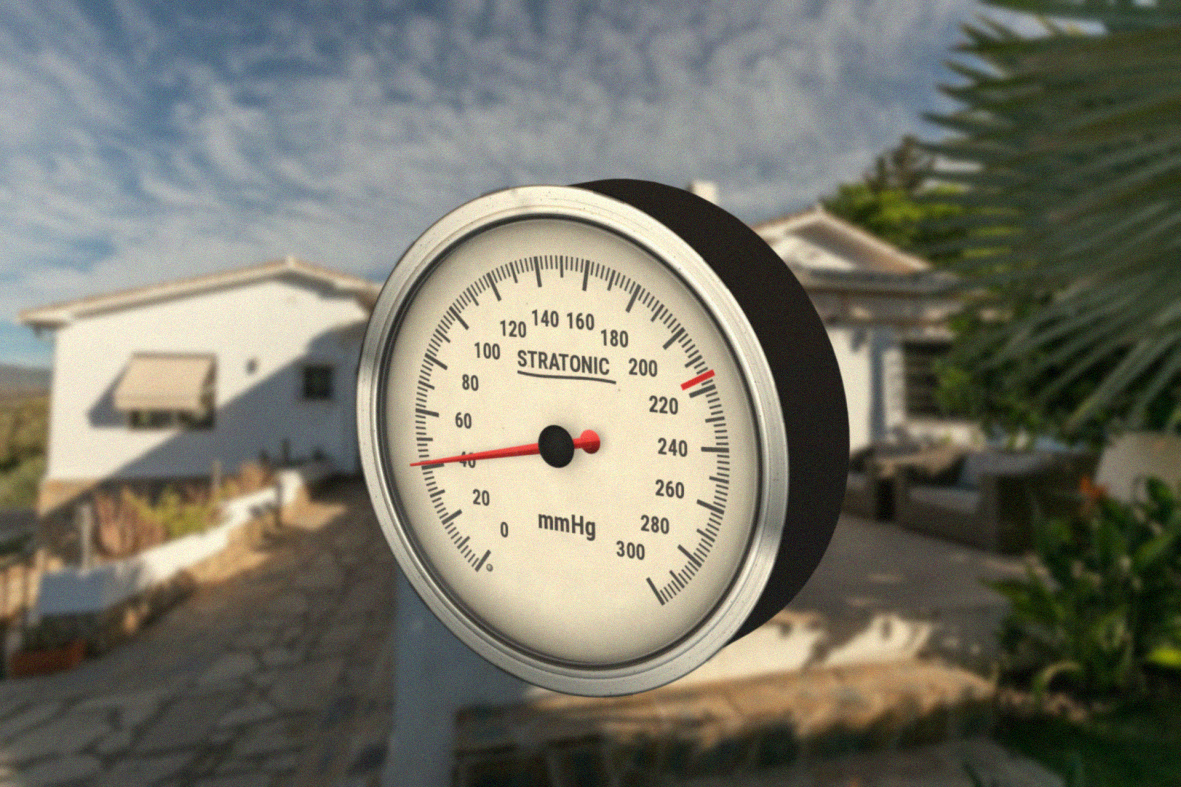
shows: value=42 unit=mmHg
